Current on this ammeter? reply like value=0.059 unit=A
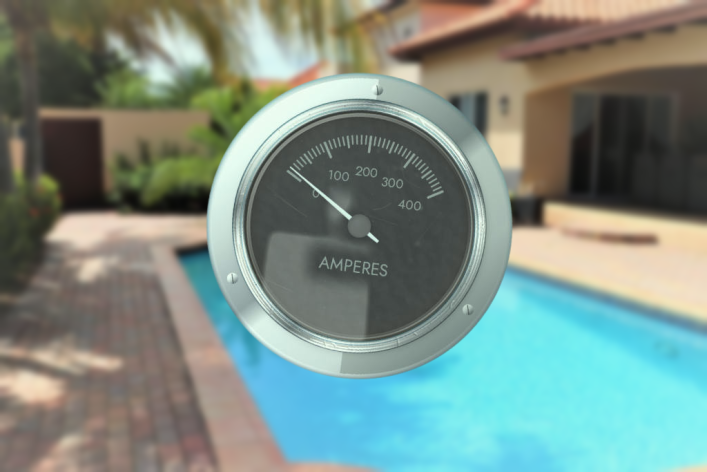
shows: value=10 unit=A
